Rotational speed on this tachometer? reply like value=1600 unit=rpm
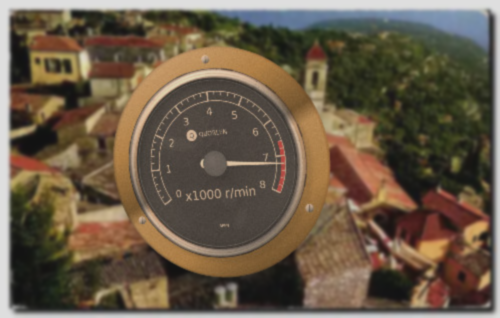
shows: value=7200 unit=rpm
